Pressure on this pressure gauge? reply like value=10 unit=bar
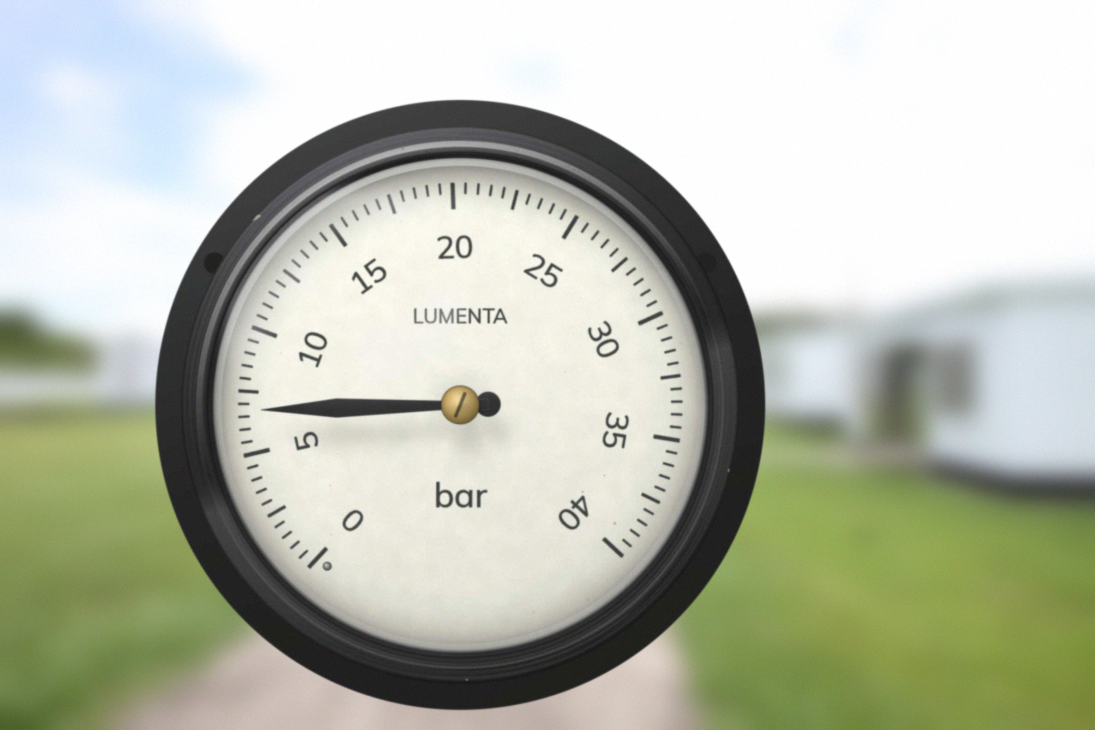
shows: value=6.75 unit=bar
